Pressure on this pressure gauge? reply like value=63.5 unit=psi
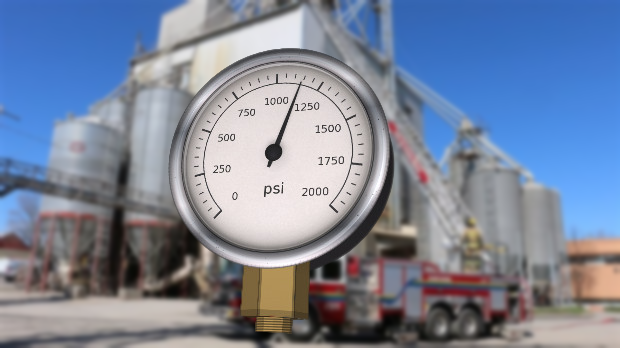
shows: value=1150 unit=psi
